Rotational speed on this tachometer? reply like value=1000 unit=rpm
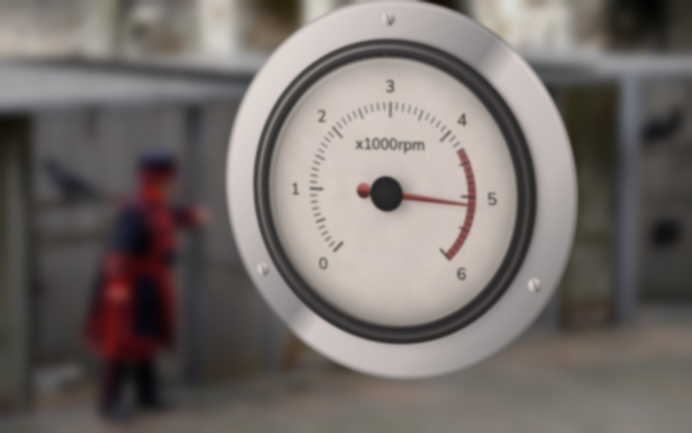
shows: value=5100 unit=rpm
